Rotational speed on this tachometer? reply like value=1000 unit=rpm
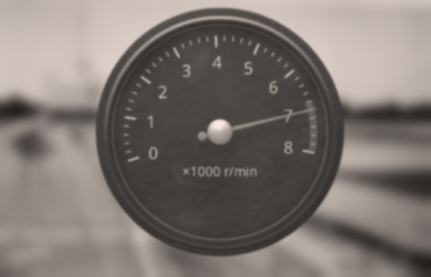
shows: value=7000 unit=rpm
